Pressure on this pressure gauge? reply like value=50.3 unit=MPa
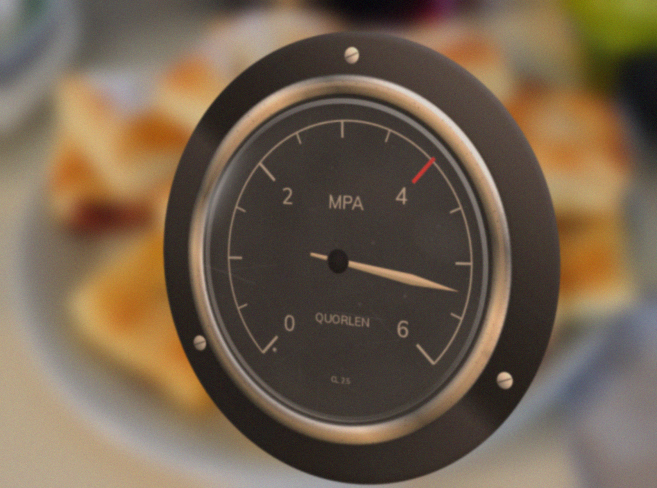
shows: value=5.25 unit=MPa
